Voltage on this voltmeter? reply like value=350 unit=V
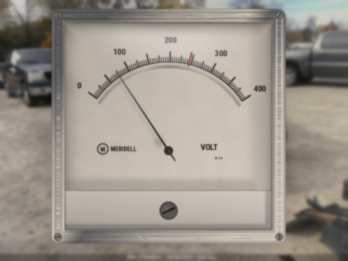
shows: value=75 unit=V
